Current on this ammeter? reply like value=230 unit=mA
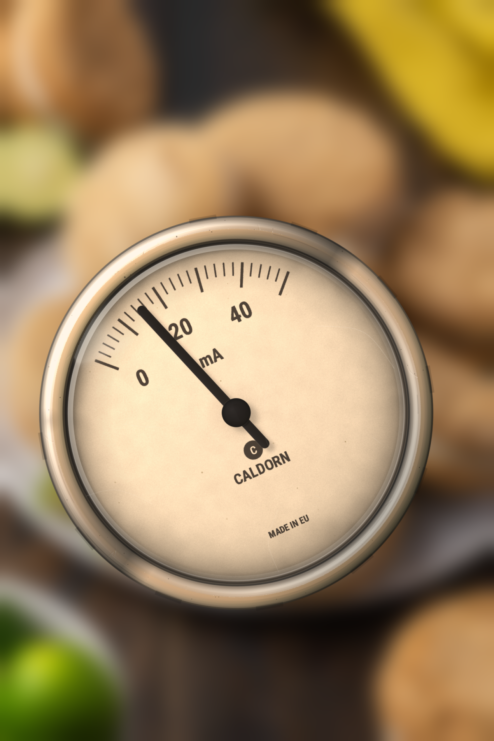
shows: value=15 unit=mA
